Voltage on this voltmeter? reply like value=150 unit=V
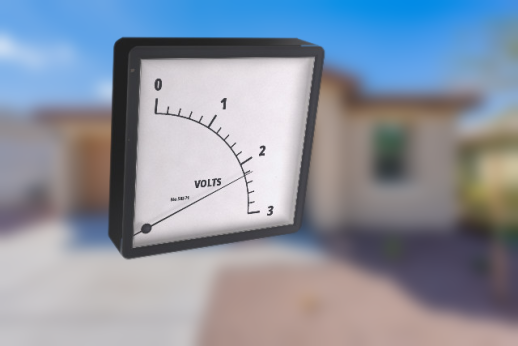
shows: value=2.2 unit=V
